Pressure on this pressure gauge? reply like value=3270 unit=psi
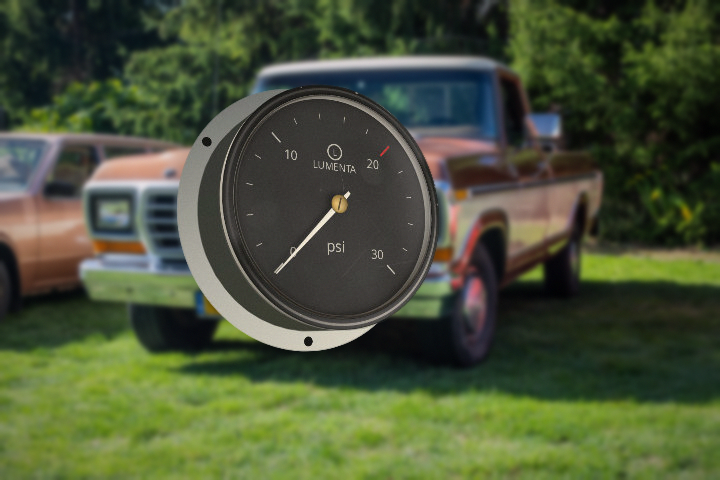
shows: value=0 unit=psi
